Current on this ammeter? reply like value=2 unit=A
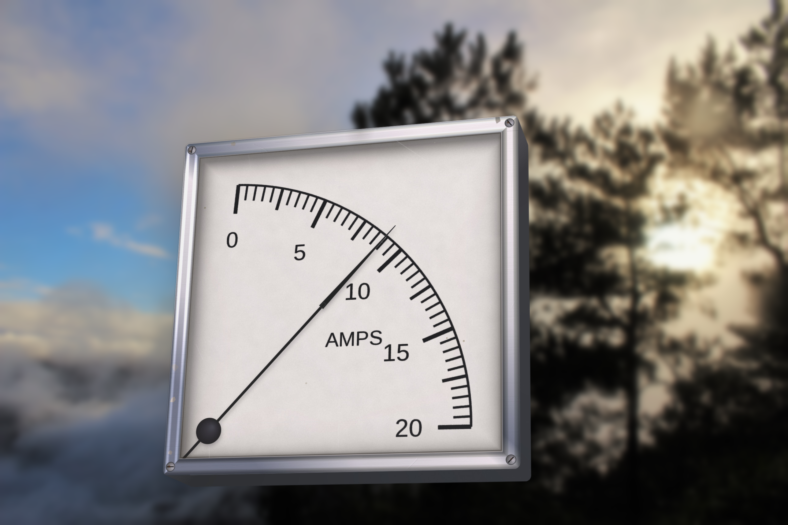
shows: value=9 unit=A
